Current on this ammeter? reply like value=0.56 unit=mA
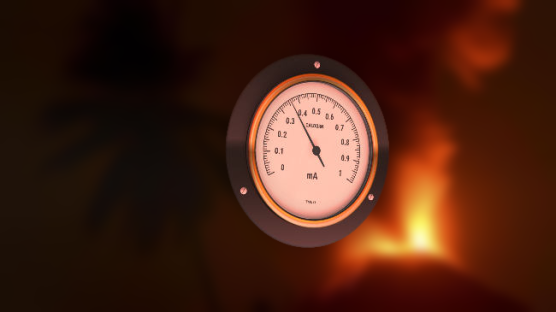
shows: value=0.35 unit=mA
